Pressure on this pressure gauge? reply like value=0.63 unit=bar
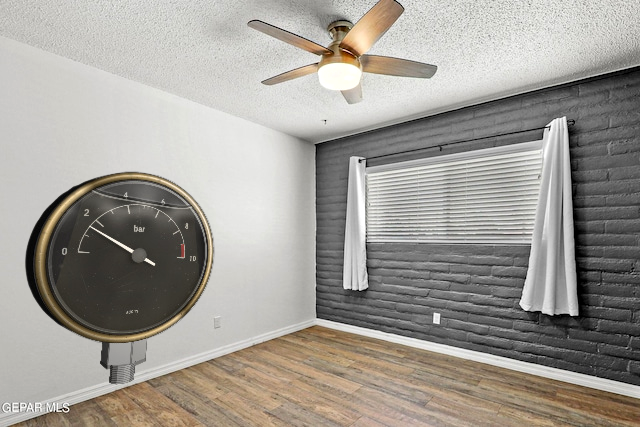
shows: value=1.5 unit=bar
